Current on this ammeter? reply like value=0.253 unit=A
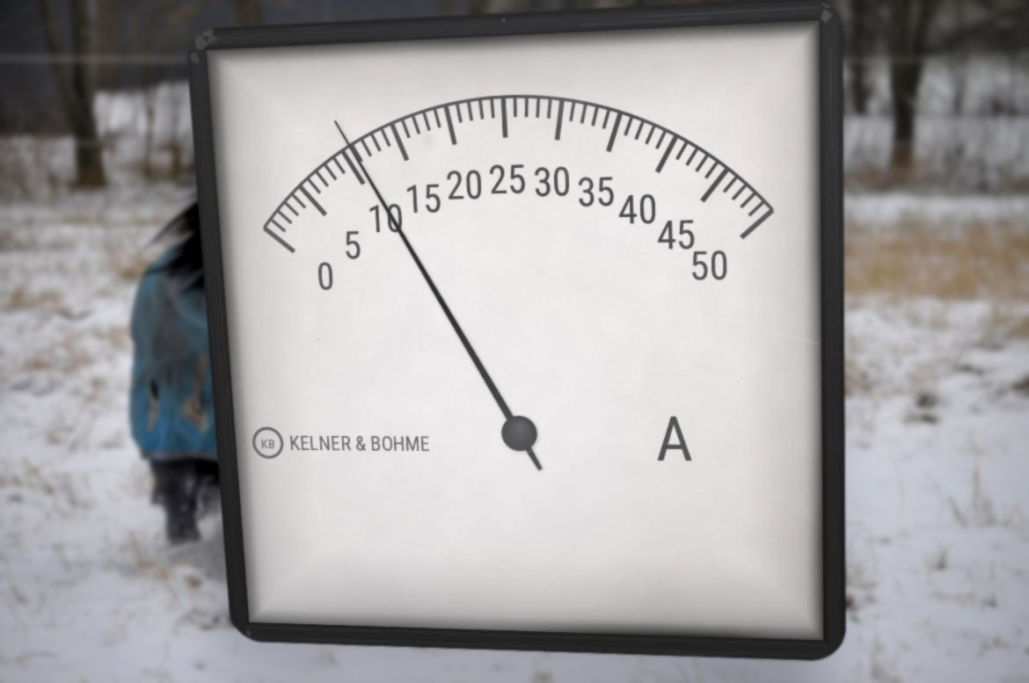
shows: value=11 unit=A
